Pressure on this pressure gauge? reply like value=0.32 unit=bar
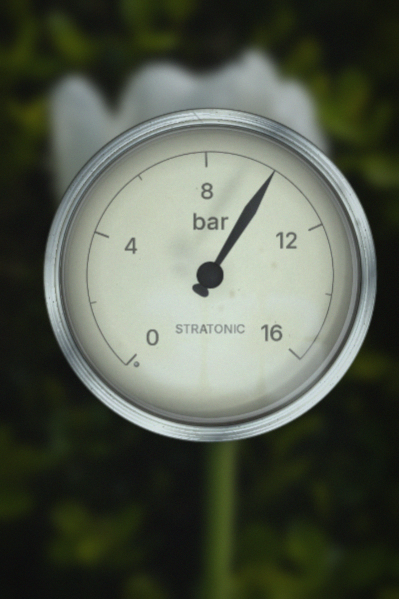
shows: value=10 unit=bar
